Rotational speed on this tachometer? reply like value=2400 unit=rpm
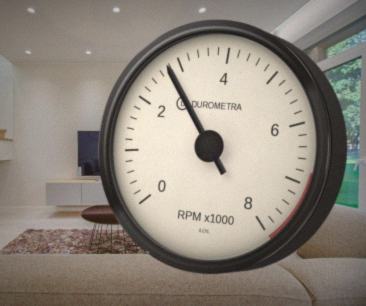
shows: value=2800 unit=rpm
